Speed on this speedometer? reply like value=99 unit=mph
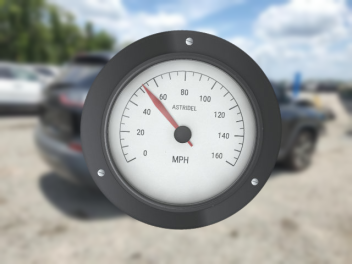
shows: value=52.5 unit=mph
